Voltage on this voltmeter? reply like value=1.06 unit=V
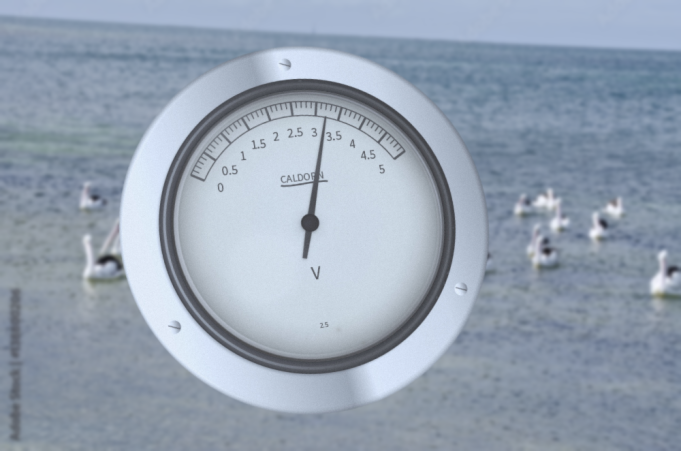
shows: value=3.2 unit=V
